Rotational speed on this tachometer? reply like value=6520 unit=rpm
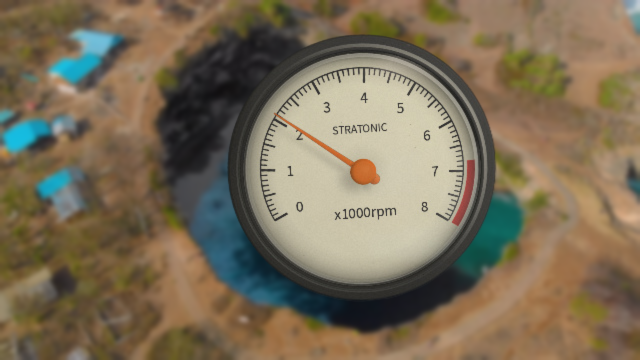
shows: value=2100 unit=rpm
